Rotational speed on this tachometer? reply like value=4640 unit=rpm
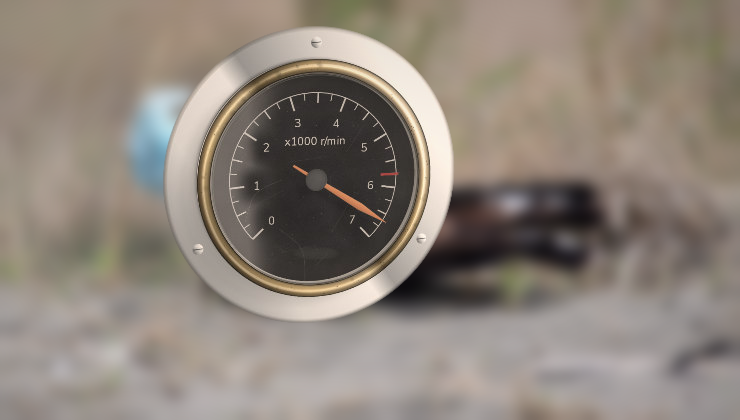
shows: value=6625 unit=rpm
